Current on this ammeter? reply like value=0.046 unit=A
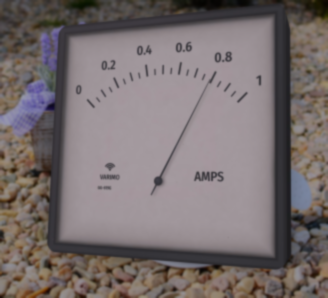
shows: value=0.8 unit=A
